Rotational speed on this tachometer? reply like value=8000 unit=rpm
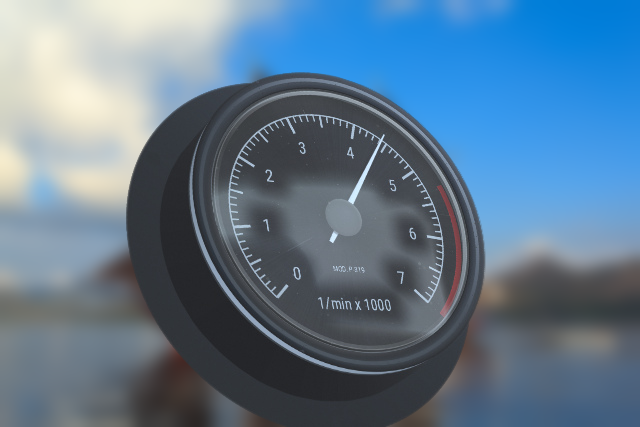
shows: value=4400 unit=rpm
